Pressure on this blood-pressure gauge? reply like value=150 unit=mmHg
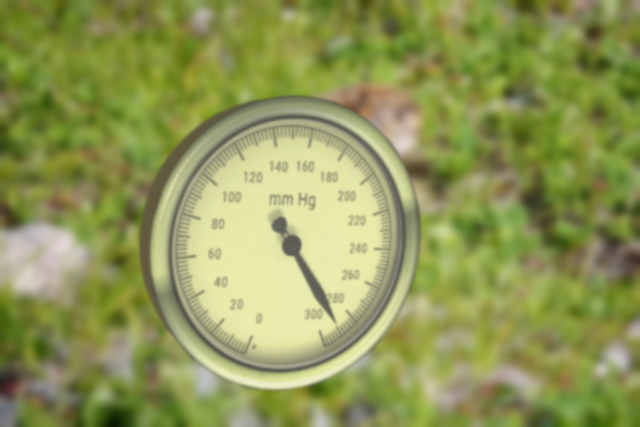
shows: value=290 unit=mmHg
